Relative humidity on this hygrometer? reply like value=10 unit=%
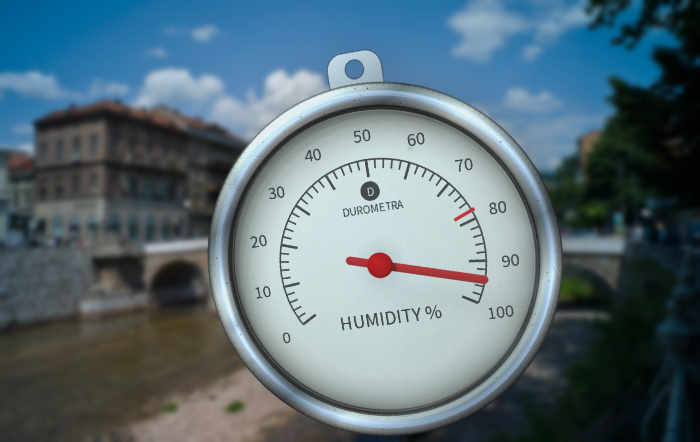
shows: value=94 unit=%
